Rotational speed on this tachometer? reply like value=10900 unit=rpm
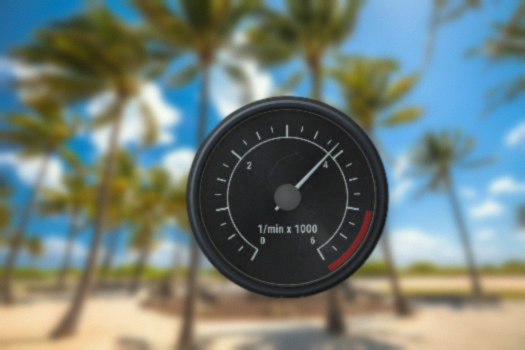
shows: value=3875 unit=rpm
